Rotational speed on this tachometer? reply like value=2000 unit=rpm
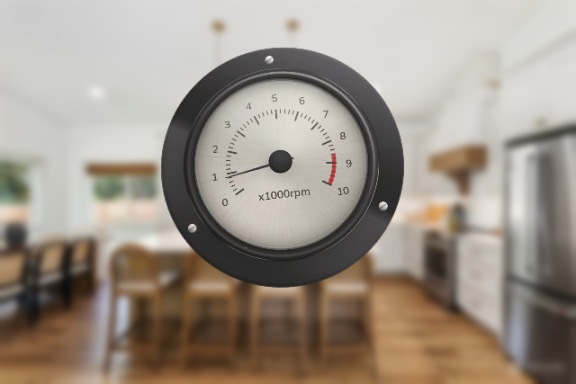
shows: value=800 unit=rpm
